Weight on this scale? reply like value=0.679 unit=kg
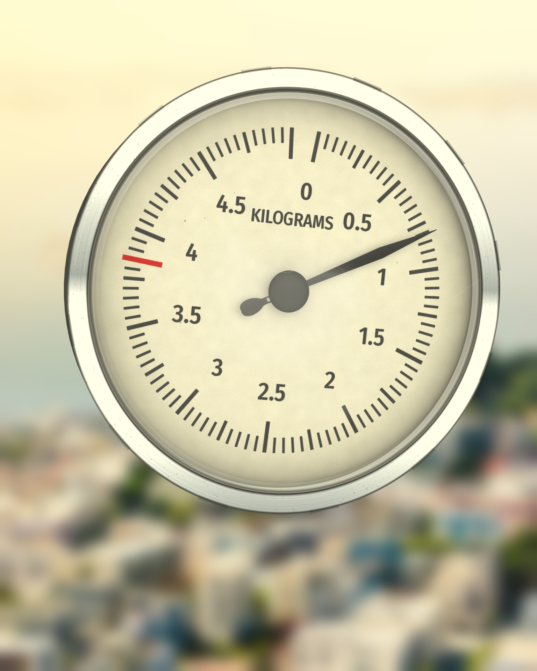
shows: value=0.8 unit=kg
